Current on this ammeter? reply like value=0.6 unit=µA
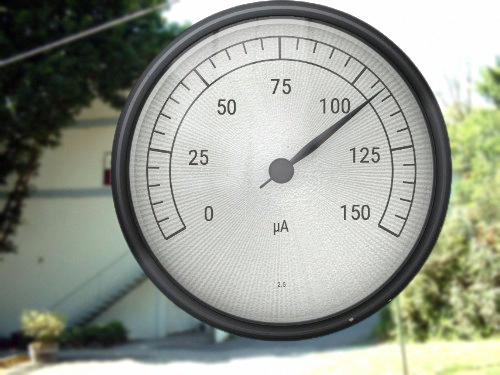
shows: value=107.5 unit=µA
